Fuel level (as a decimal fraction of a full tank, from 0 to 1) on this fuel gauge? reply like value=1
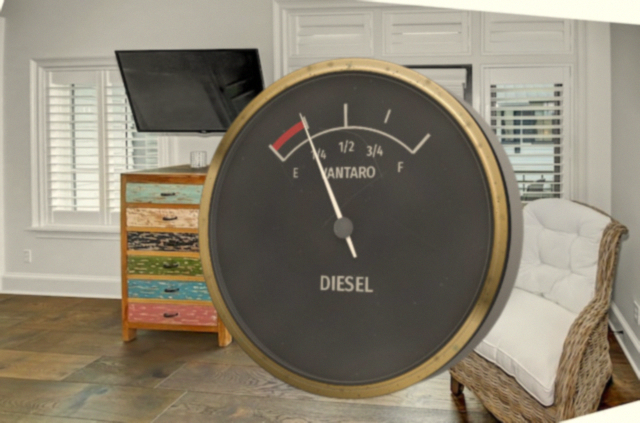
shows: value=0.25
